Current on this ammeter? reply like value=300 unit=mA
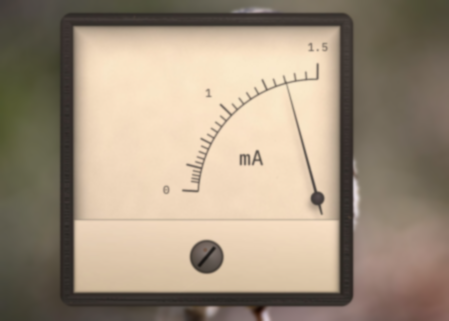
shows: value=1.35 unit=mA
